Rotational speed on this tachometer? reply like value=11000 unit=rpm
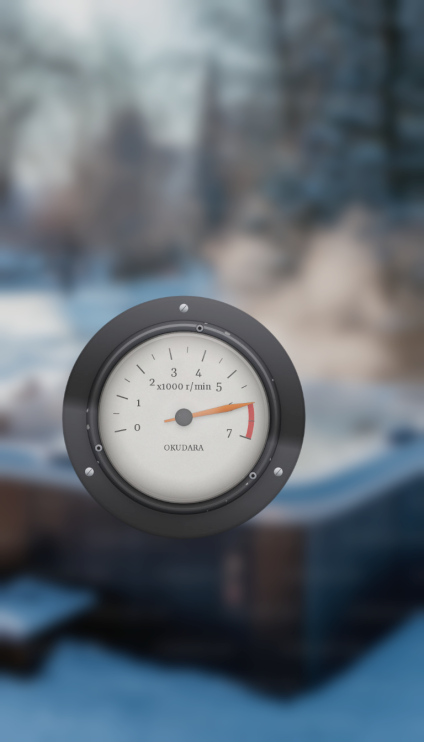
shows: value=6000 unit=rpm
